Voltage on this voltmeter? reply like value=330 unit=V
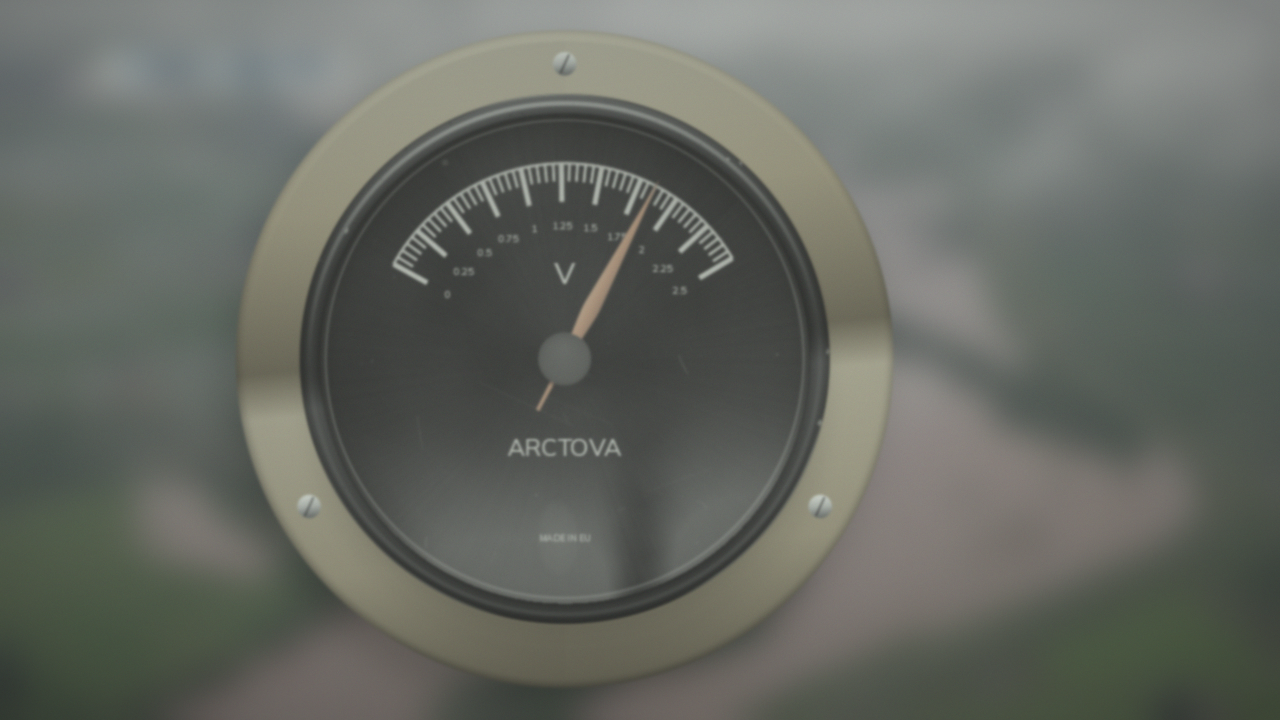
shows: value=1.85 unit=V
